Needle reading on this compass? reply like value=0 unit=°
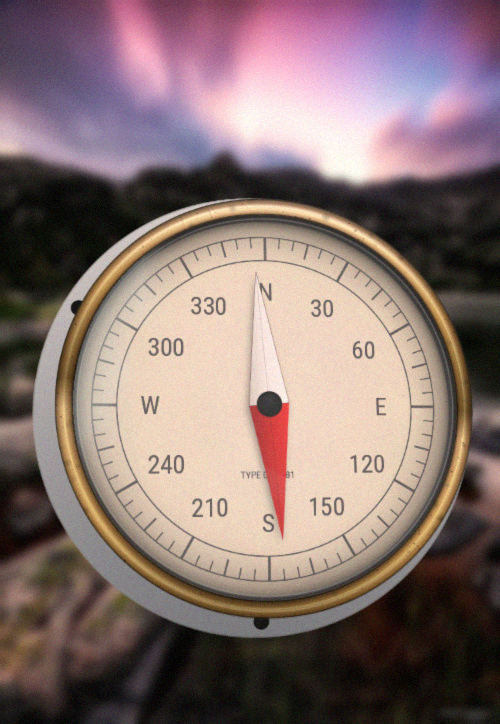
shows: value=175 unit=°
